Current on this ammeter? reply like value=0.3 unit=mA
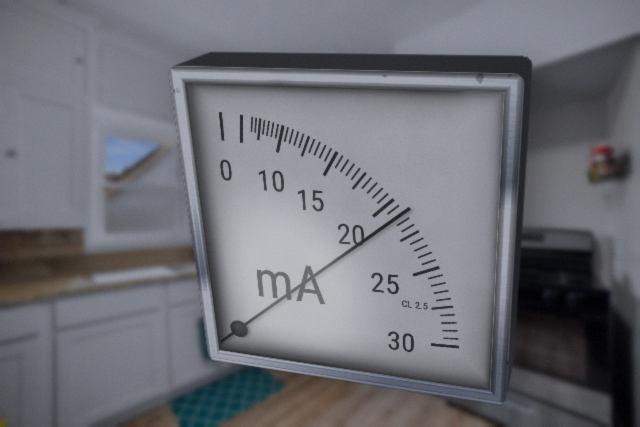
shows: value=21 unit=mA
